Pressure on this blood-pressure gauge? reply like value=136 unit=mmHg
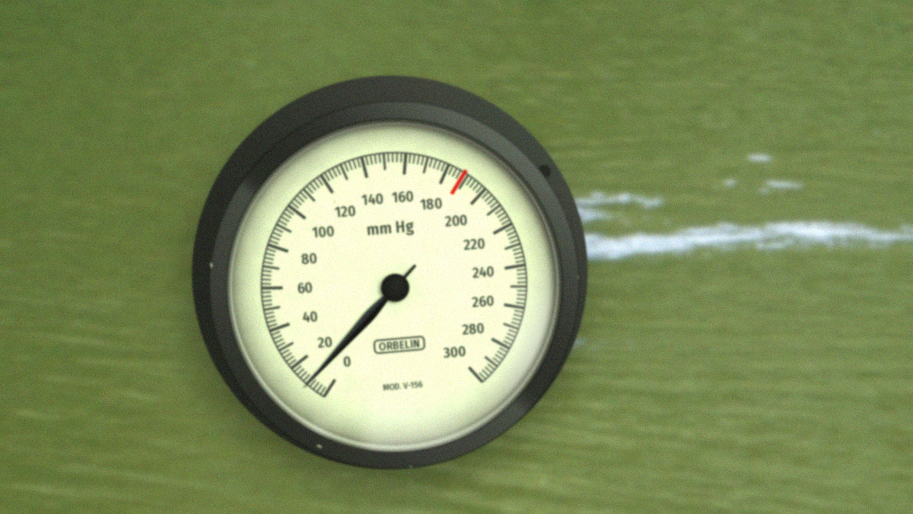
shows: value=10 unit=mmHg
